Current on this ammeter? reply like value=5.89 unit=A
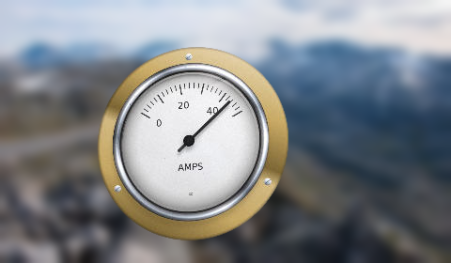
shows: value=44 unit=A
